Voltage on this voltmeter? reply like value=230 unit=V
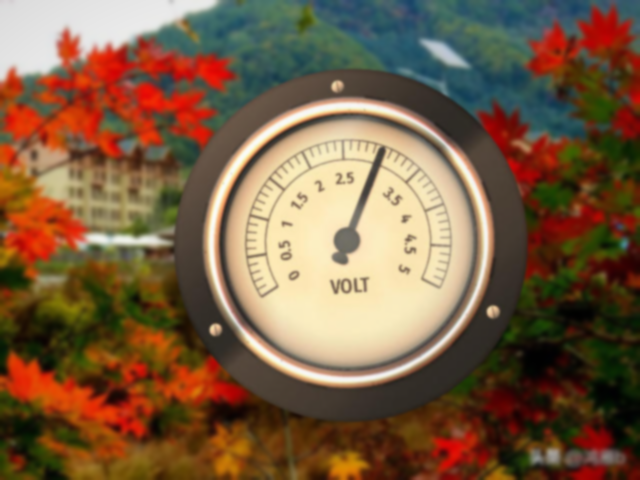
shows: value=3 unit=V
